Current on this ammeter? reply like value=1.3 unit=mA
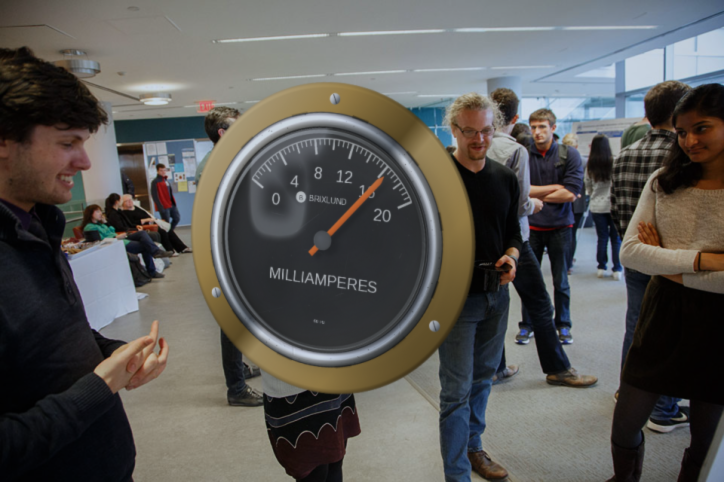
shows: value=16.5 unit=mA
